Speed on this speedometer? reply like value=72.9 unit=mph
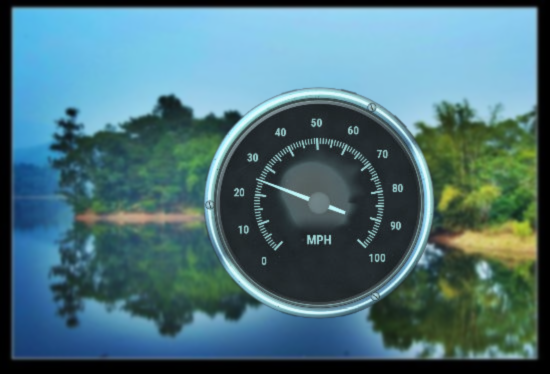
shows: value=25 unit=mph
